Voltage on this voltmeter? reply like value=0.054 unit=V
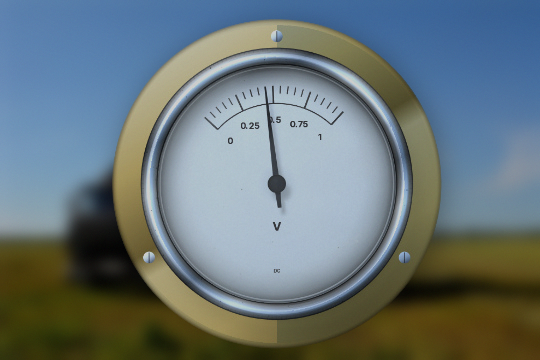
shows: value=0.45 unit=V
